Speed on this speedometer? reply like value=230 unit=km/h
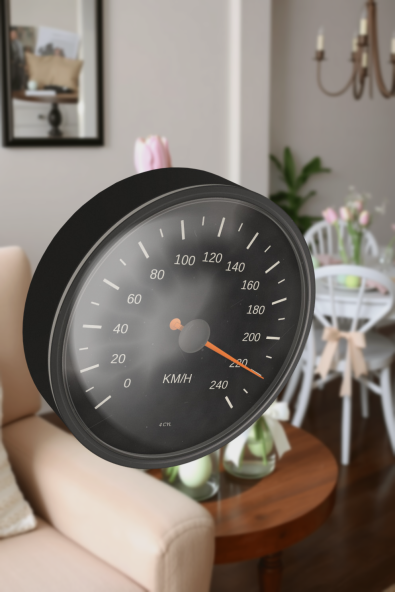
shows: value=220 unit=km/h
